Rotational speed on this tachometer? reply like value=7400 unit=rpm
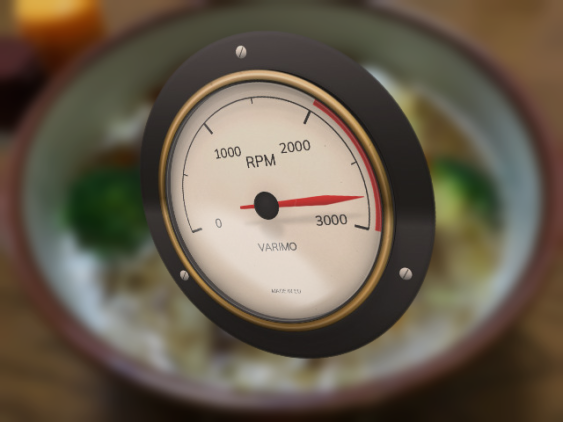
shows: value=2750 unit=rpm
